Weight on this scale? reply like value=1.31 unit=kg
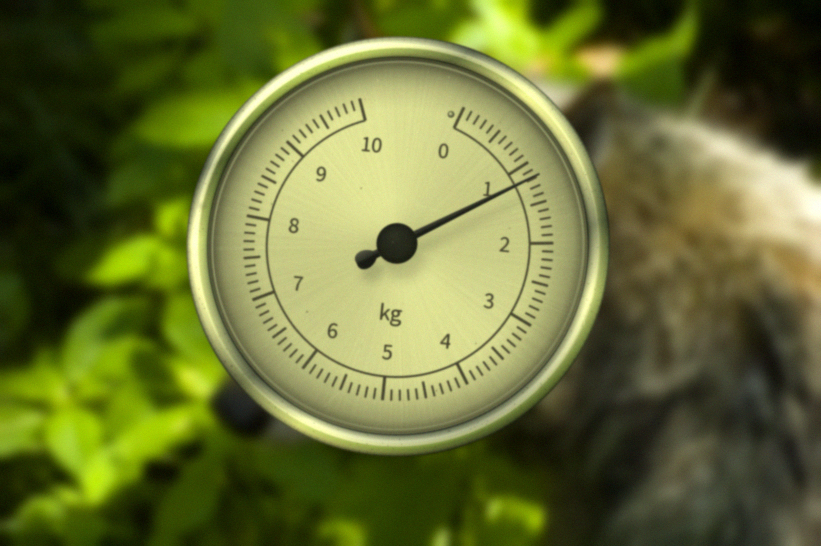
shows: value=1.2 unit=kg
